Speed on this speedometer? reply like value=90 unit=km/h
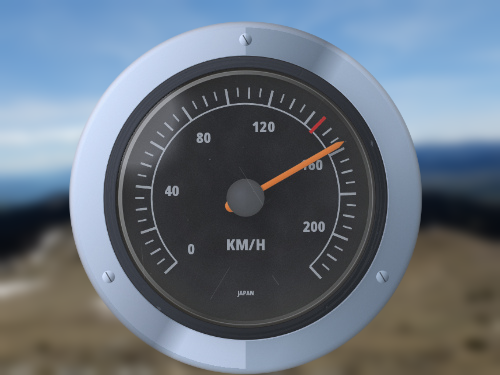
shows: value=157.5 unit=km/h
